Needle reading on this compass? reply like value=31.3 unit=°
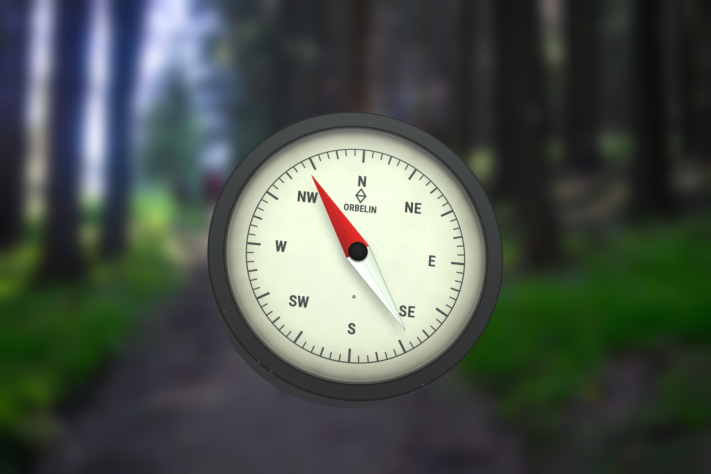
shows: value=325 unit=°
